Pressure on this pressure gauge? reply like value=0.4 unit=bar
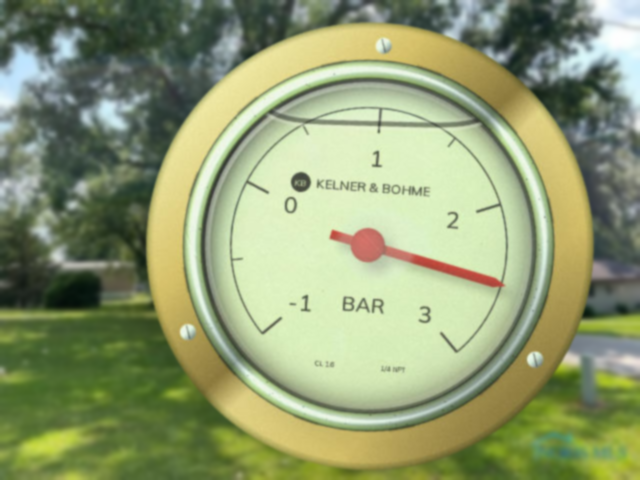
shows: value=2.5 unit=bar
